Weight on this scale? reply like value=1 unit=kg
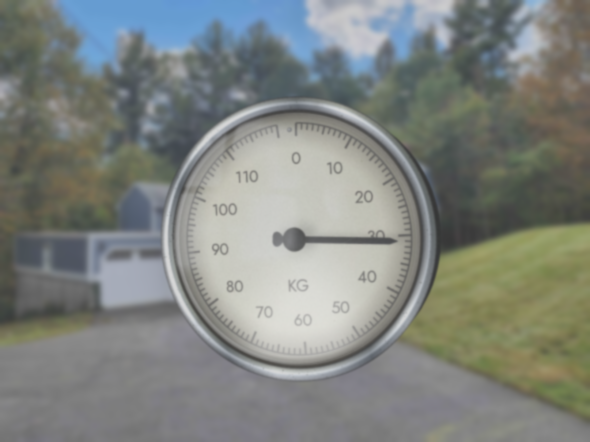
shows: value=31 unit=kg
